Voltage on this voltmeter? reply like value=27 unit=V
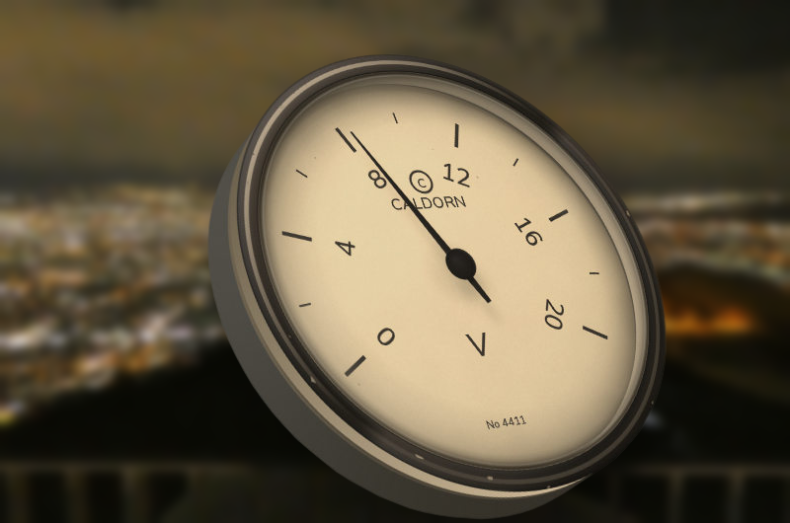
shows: value=8 unit=V
